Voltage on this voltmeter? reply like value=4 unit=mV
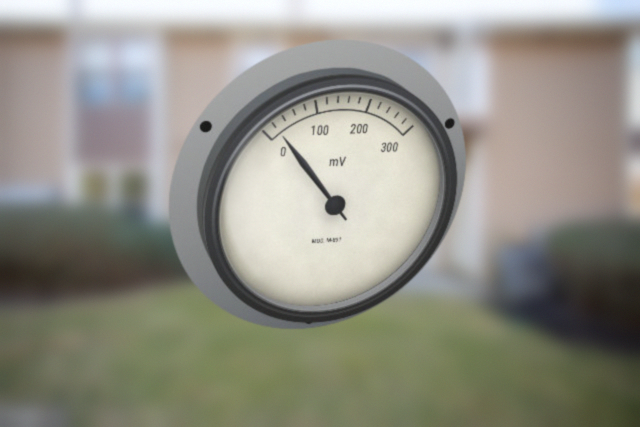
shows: value=20 unit=mV
